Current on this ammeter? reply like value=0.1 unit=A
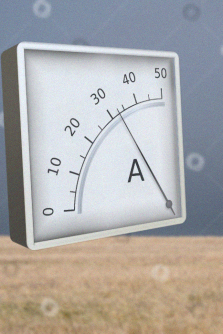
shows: value=32.5 unit=A
